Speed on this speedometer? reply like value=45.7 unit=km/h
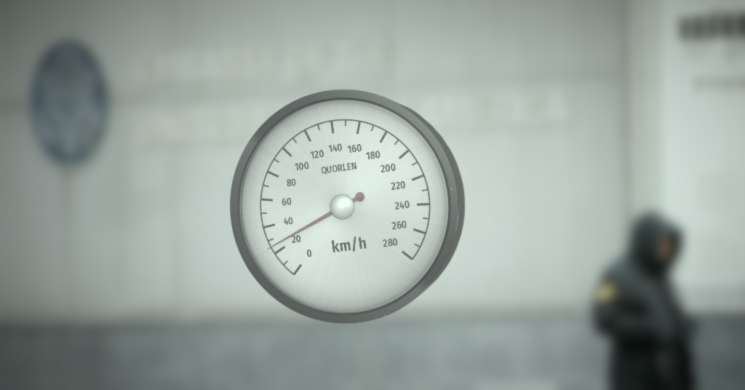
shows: value=25 unit=km/h
